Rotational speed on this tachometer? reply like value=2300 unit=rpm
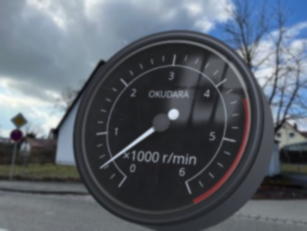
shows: value=400 unit=rpm
